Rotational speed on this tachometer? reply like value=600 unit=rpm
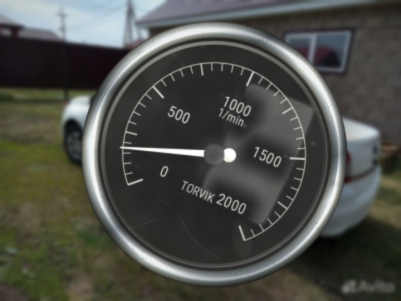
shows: value=175 unit=rpm
